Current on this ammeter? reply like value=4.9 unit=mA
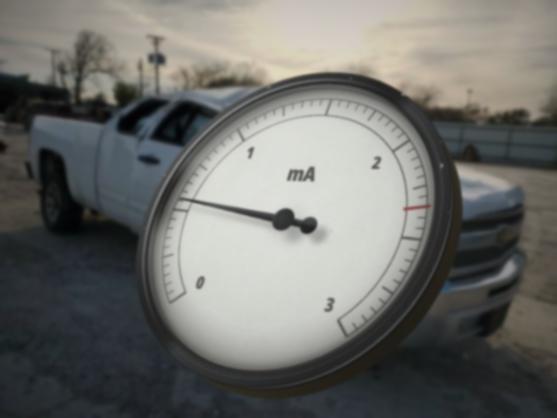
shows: value=0.55 unit=mA
